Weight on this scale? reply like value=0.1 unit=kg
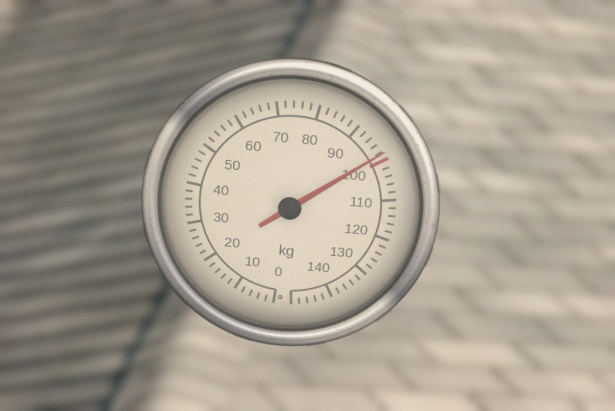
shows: value=98 unit=kg
